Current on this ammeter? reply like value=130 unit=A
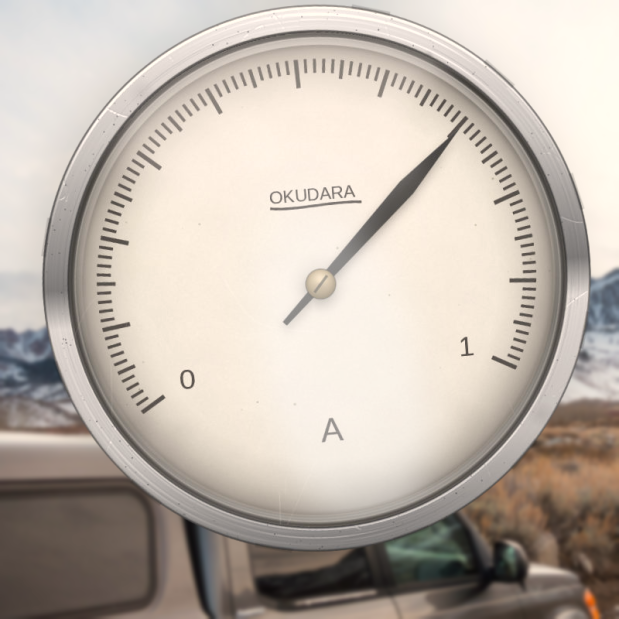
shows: value=0.7 unit=A
